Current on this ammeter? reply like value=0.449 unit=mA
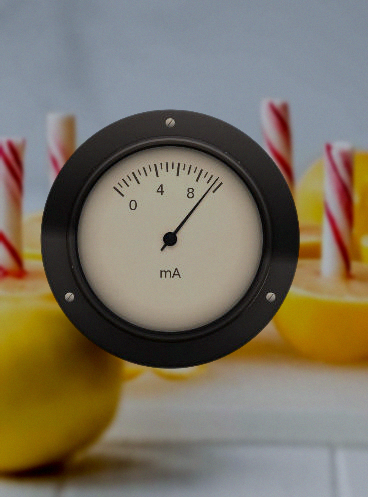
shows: value=9.5 unit=mA
